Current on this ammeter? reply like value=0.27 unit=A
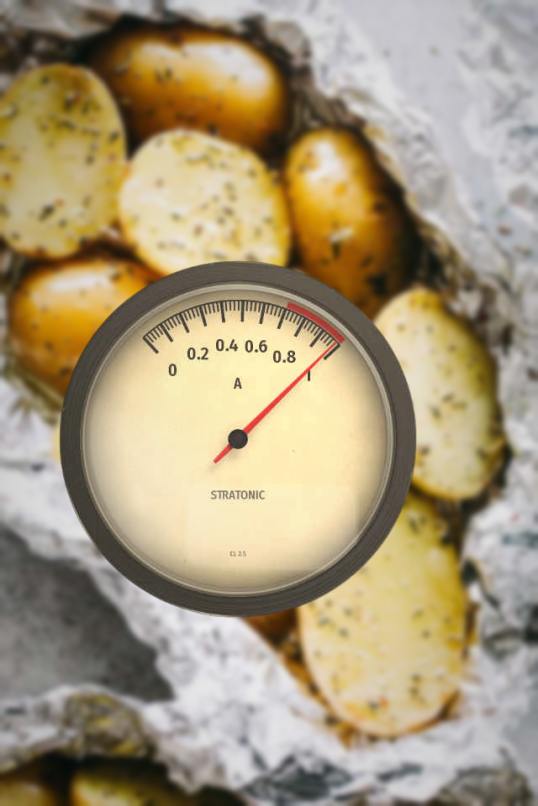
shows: value=0.98 unit=A
